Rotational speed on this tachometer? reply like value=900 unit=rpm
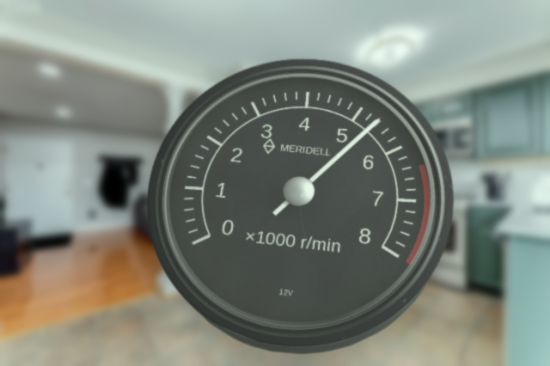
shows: value=5400 unit=rpm
